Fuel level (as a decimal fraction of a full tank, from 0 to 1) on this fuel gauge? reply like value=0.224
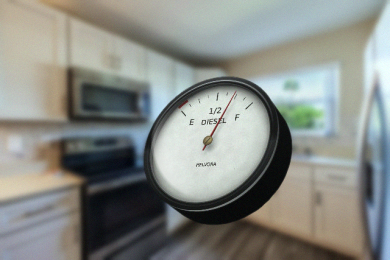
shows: value=0.75
